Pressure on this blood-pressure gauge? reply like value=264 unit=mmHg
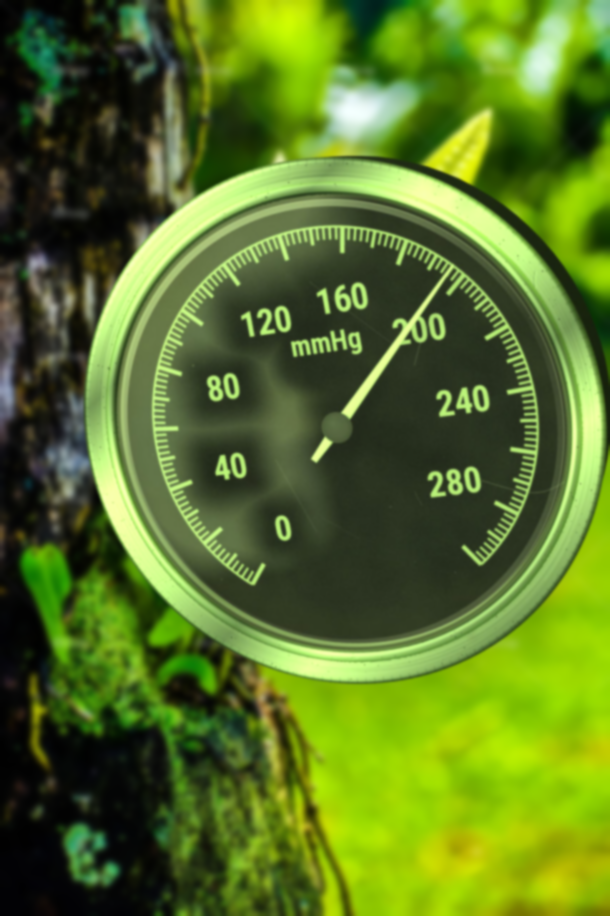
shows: value=196 unit=mmHg
